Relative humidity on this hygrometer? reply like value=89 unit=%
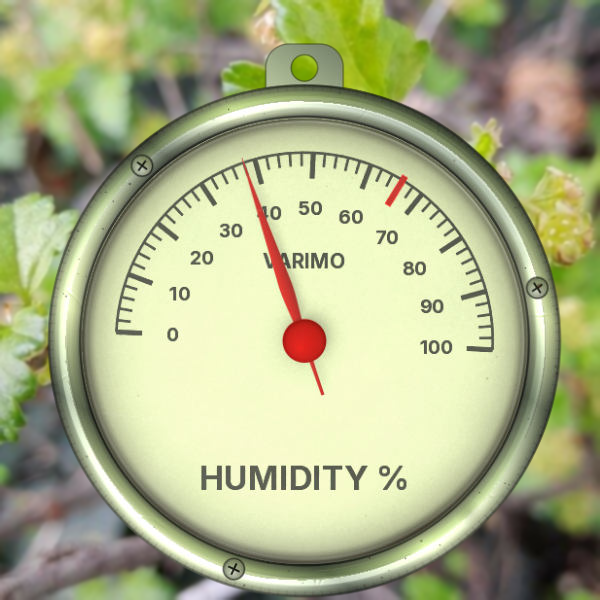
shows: value=38 unit=%
